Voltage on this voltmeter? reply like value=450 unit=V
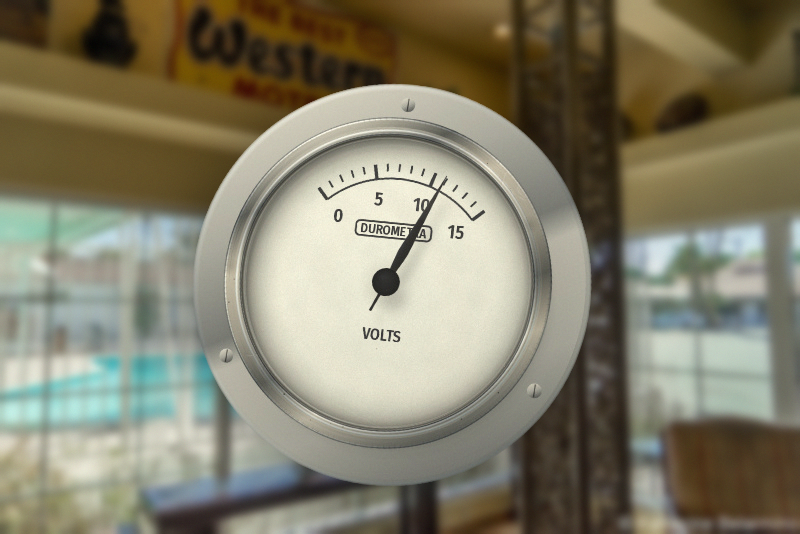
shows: value=11 unit=V
